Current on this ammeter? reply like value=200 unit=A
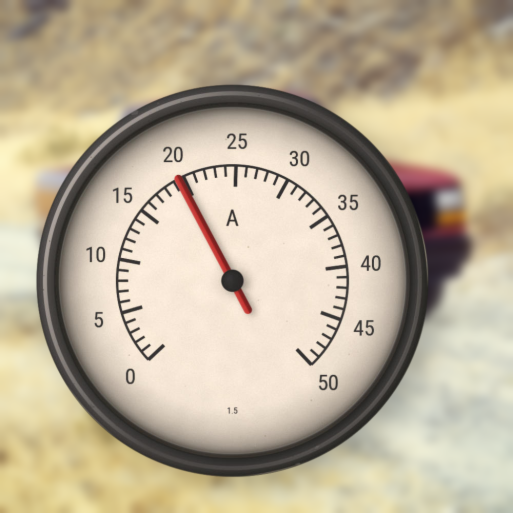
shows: value=19.5 unit=A
